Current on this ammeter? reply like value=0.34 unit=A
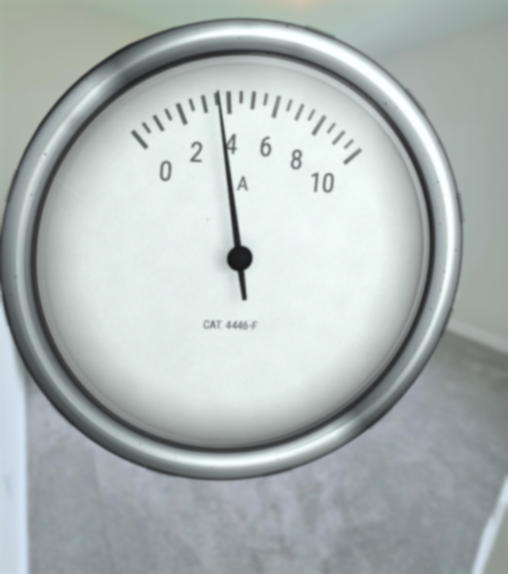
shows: value=3.5 unit=A
